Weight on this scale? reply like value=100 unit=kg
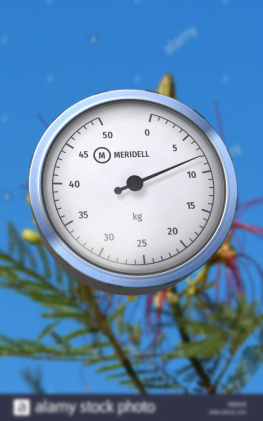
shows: value=8 unit=kg
